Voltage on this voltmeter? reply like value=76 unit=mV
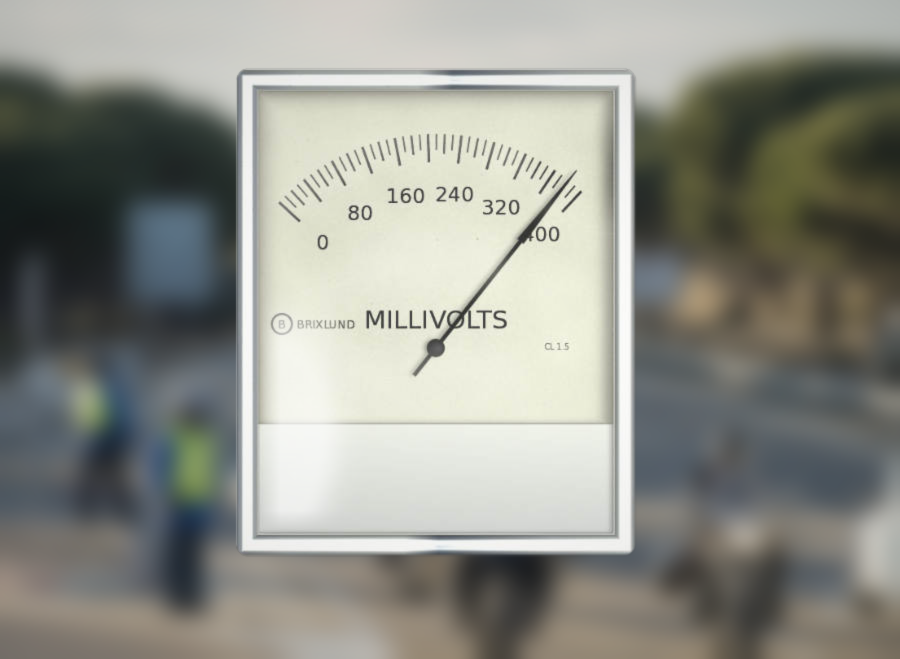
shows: value=380 unit=mV
